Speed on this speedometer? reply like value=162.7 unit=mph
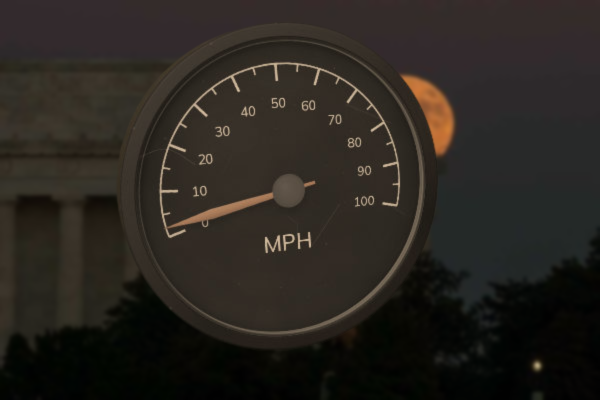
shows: value=2.5 unit=mph
